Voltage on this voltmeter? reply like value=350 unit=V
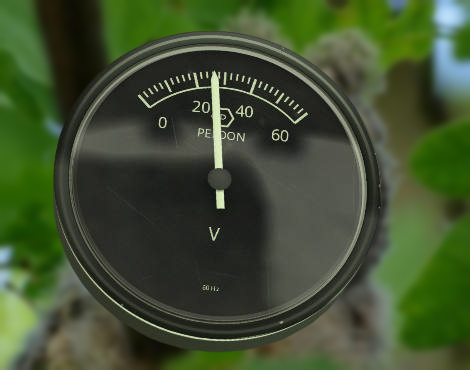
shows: value=26 unit=V
